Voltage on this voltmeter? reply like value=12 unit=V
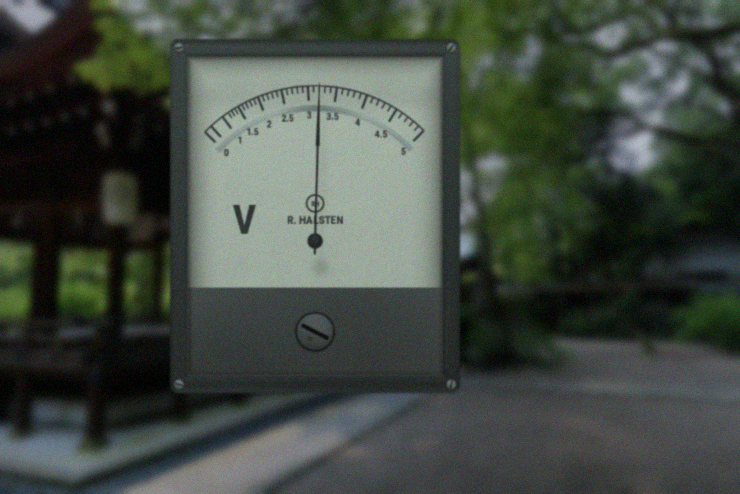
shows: value=3.2 unit=V
